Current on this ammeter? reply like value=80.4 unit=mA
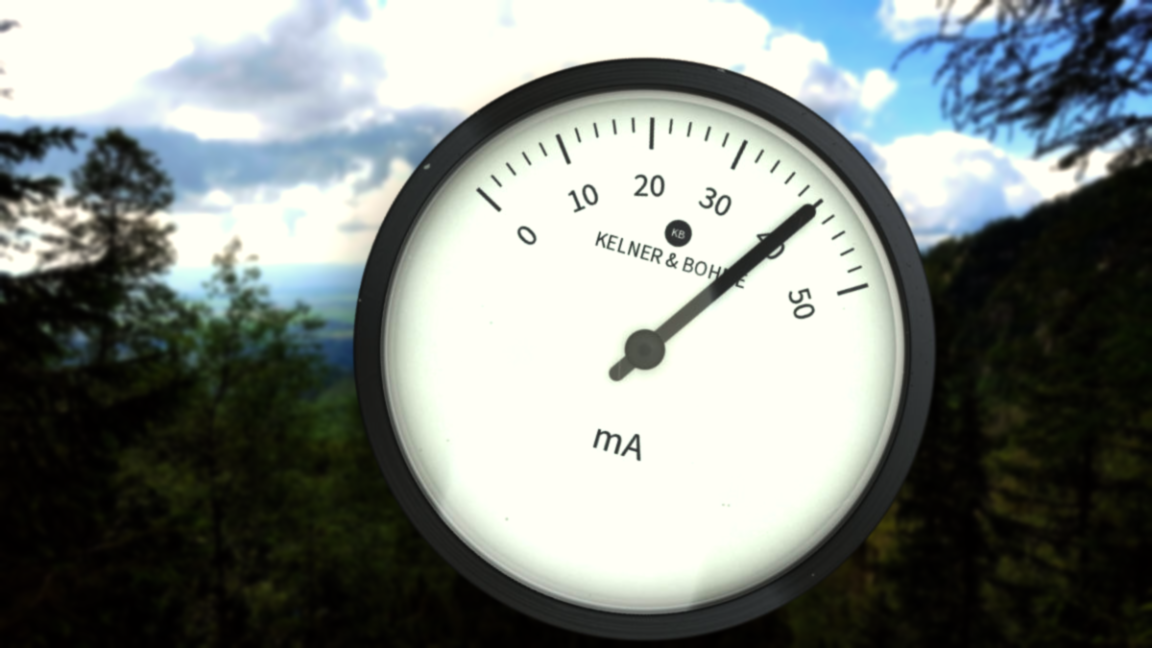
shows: value=40 unit=mA
